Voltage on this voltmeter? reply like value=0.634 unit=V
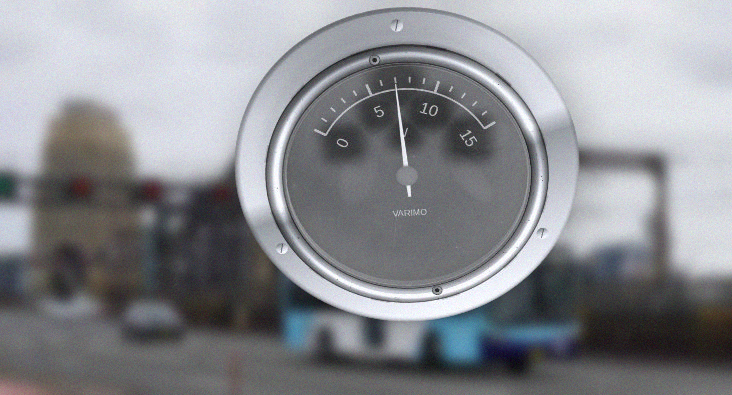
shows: value=7 unit=V
